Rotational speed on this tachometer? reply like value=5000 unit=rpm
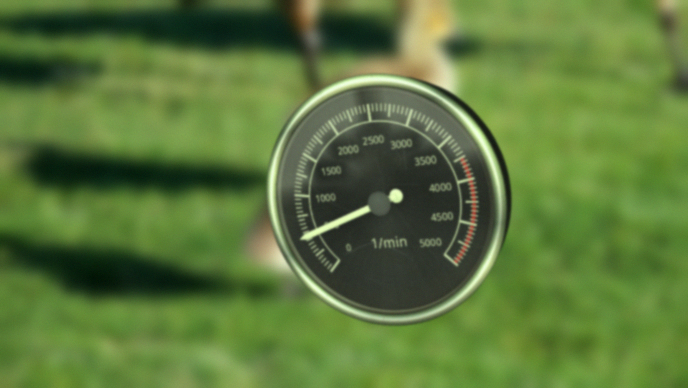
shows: value=500 unit=rpm
